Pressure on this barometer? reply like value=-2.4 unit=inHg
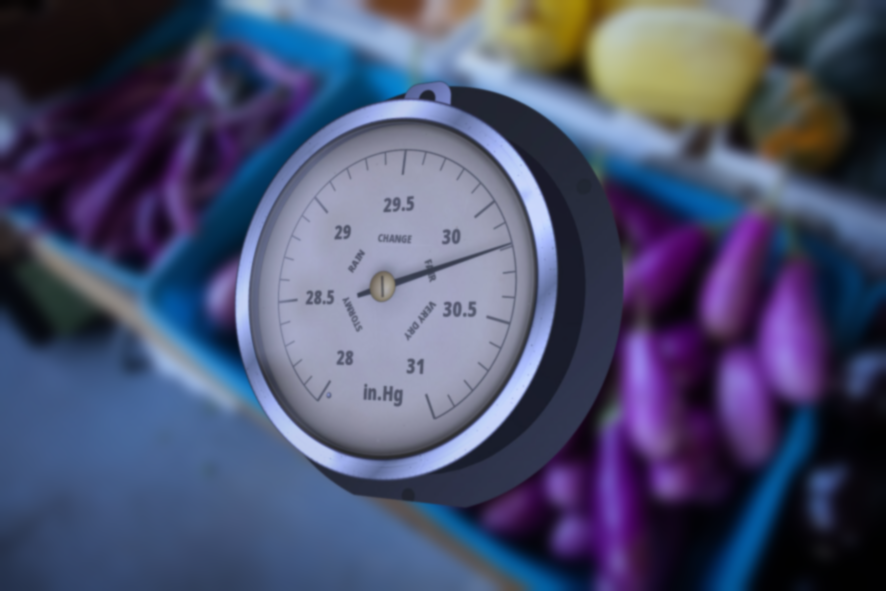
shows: value=30.2 unit=inHg
